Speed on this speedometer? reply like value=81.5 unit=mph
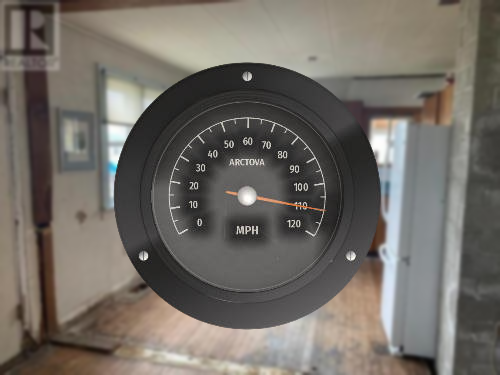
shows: value=110 unit=mph
